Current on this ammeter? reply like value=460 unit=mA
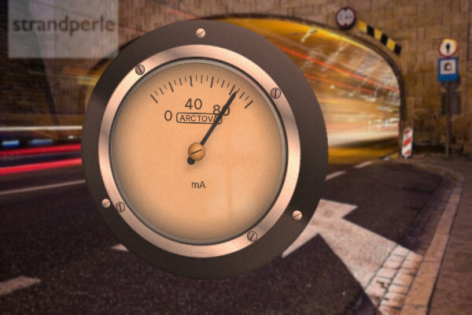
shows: value=85 unit=mA
